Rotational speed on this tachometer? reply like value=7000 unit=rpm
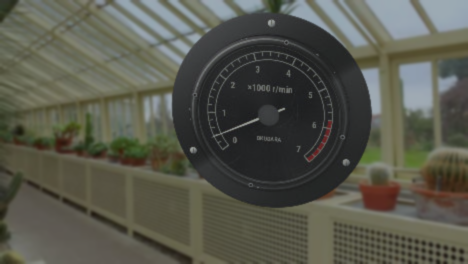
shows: value=400 unit=rpm
